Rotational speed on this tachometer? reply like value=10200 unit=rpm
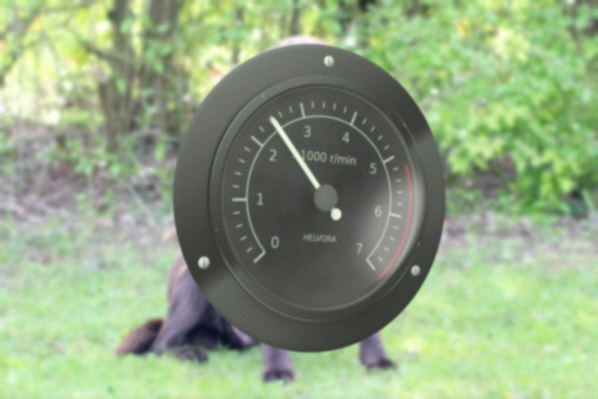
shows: value=2400 unit=rpm
